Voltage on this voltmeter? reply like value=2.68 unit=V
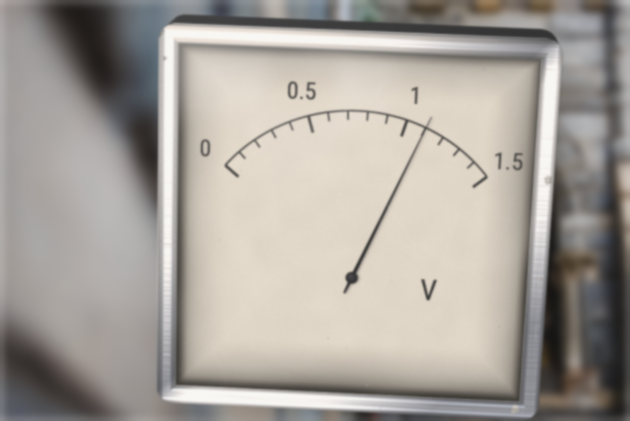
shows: value=1.1 unit=V
